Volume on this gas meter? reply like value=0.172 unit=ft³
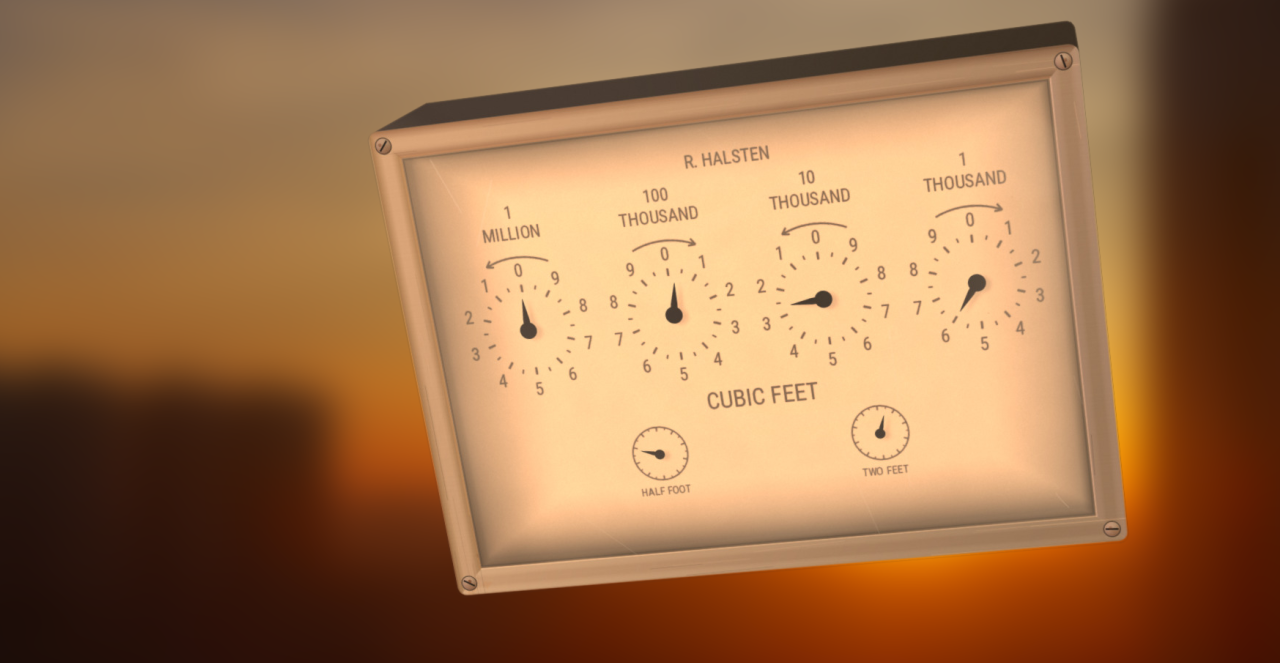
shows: value=2600 unit=ft³
